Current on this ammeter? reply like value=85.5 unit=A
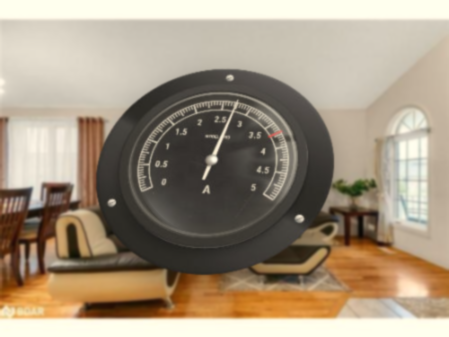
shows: value=2.75 unit=A
